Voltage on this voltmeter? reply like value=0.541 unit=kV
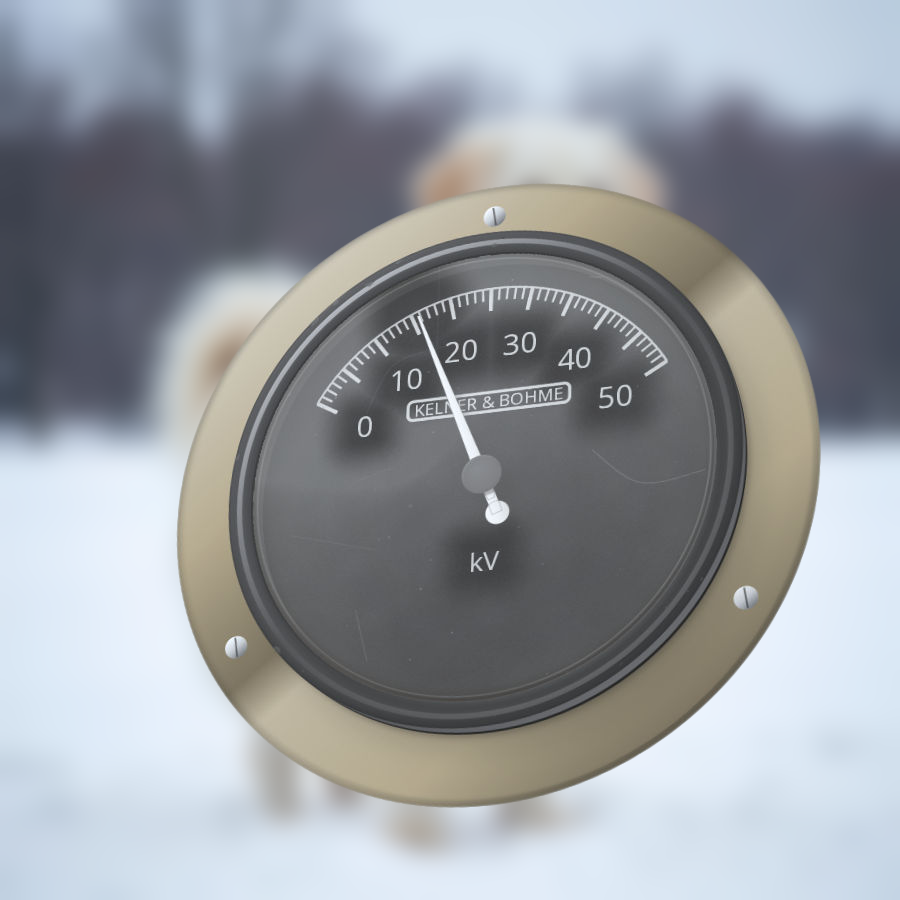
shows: value=16 unit=kV
